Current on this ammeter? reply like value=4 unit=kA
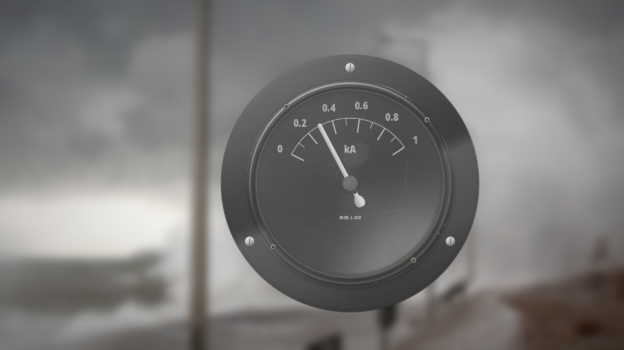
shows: value=0.3 unit=kA
